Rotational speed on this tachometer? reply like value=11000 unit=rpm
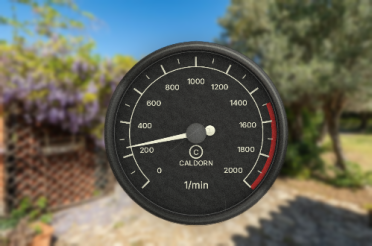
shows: value=250 unit=rpm
